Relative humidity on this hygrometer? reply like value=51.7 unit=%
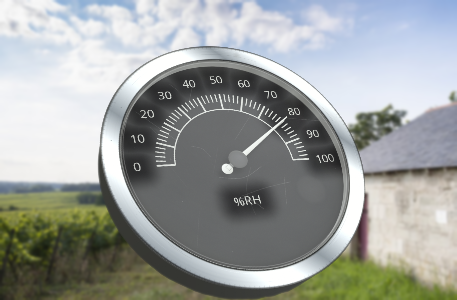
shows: value=80 unit=%
